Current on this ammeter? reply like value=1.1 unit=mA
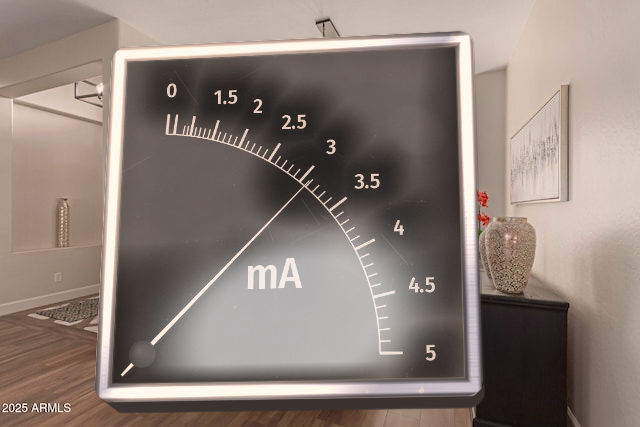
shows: value=3.1 unit=mA
